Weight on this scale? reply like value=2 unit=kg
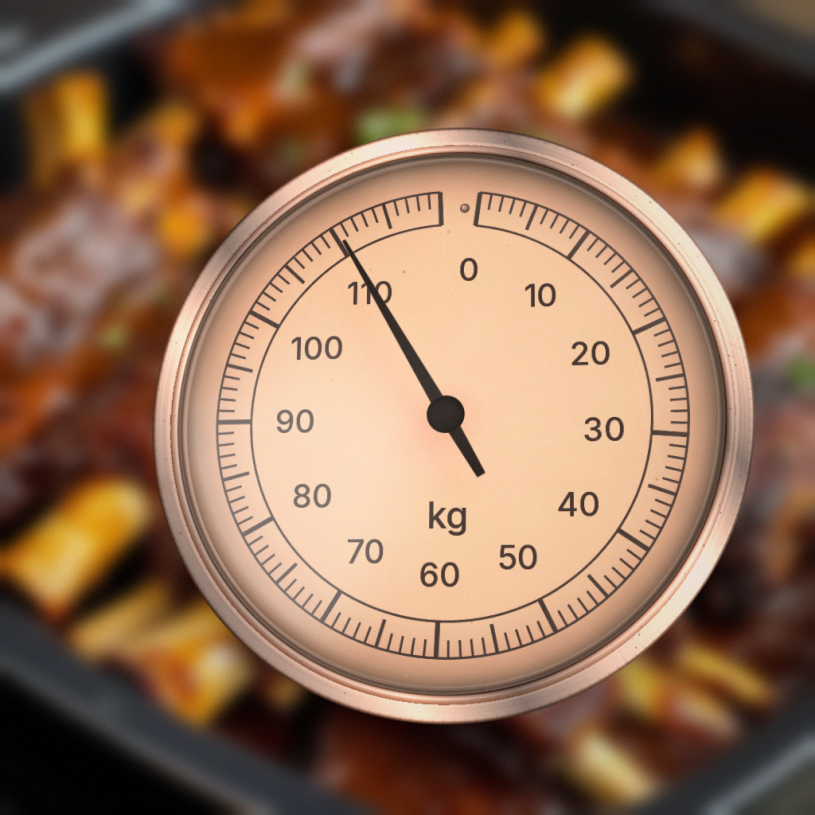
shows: value=110.5 unit=kg
